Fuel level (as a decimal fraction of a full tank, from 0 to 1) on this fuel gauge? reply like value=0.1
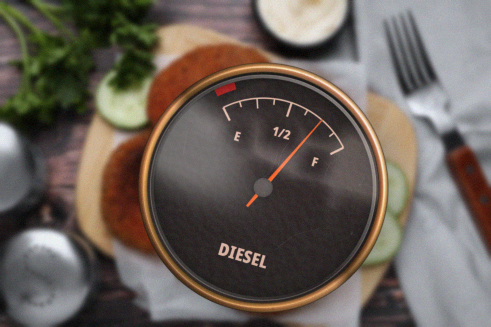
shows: value=0.75
